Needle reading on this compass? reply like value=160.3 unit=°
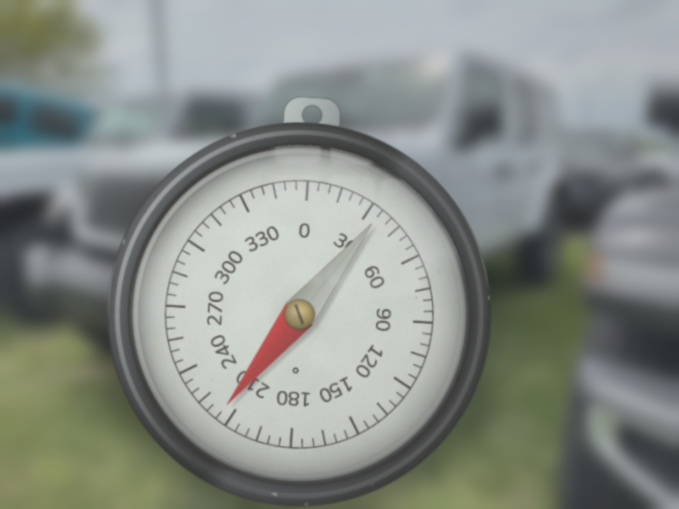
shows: value=215 unit=°
